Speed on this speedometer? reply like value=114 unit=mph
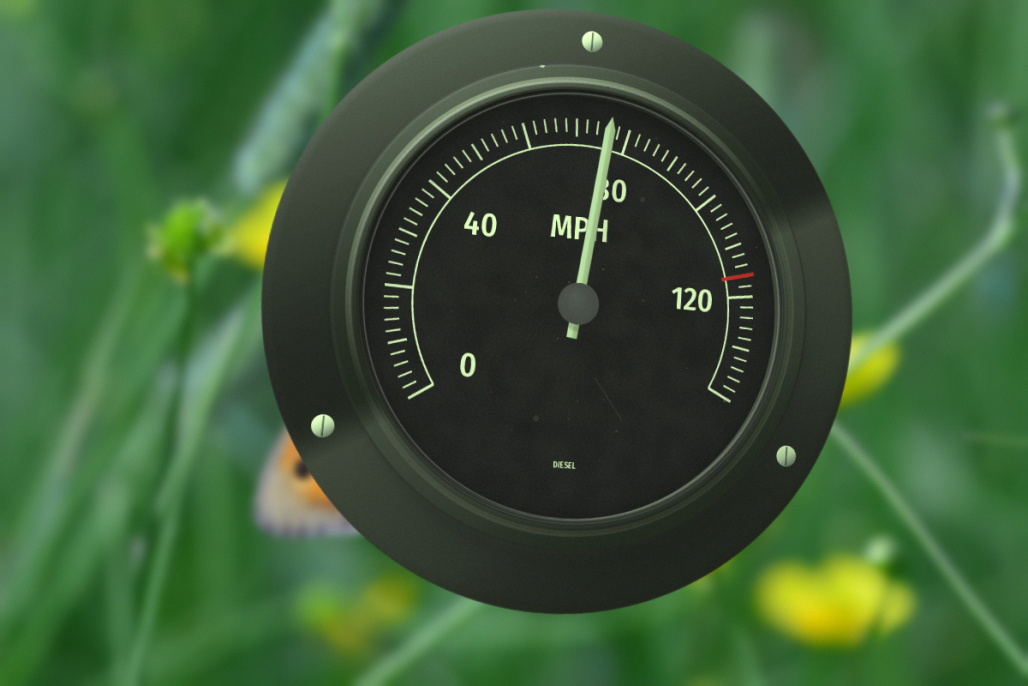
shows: value=76 unit=mph
